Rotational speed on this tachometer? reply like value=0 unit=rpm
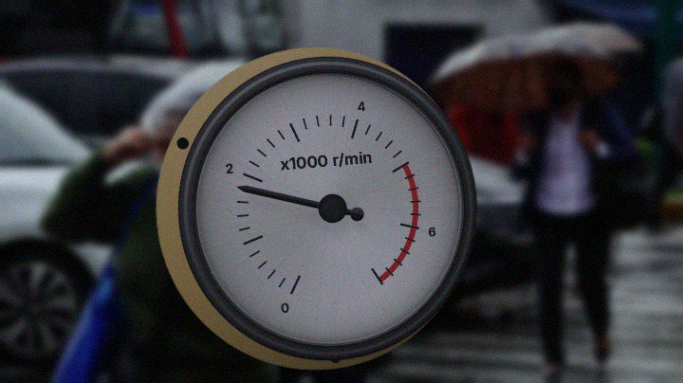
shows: value=1800 unit=rpm
